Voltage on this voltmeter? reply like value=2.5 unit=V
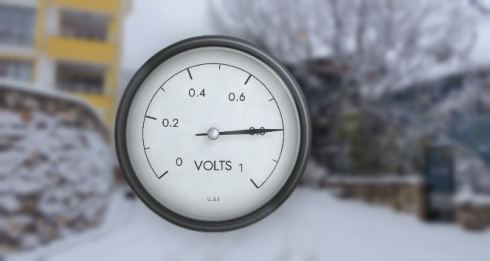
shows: value=0.8 unit=V
